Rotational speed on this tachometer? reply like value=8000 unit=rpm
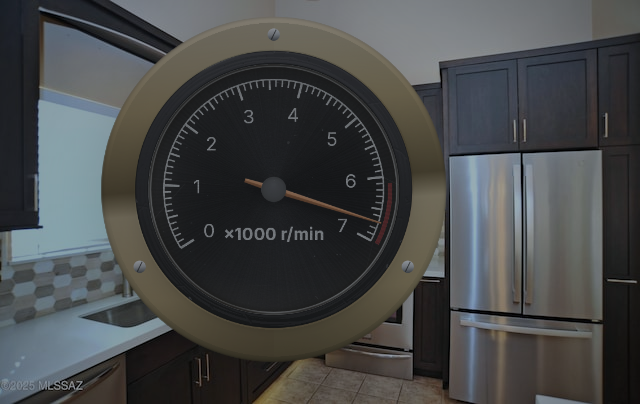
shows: value=6700 unit=rpm
